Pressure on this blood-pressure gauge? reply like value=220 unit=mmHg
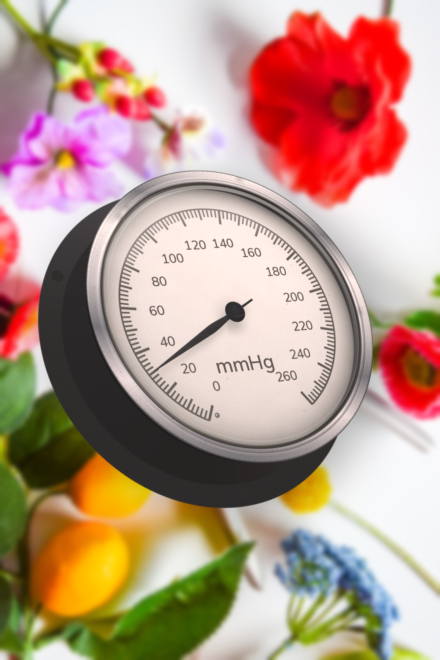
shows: value=30 unit=mmHg
